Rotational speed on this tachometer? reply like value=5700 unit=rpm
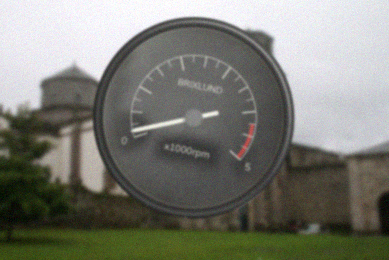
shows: value=125 unit=rpm
